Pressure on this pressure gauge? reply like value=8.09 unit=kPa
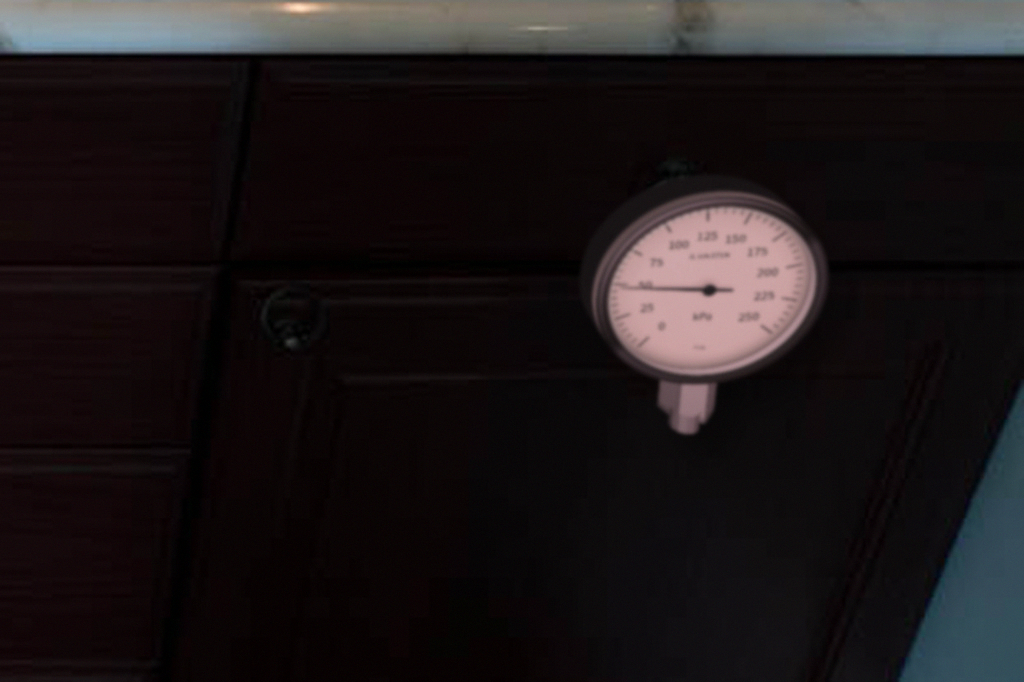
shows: value=50 unit=kPa
